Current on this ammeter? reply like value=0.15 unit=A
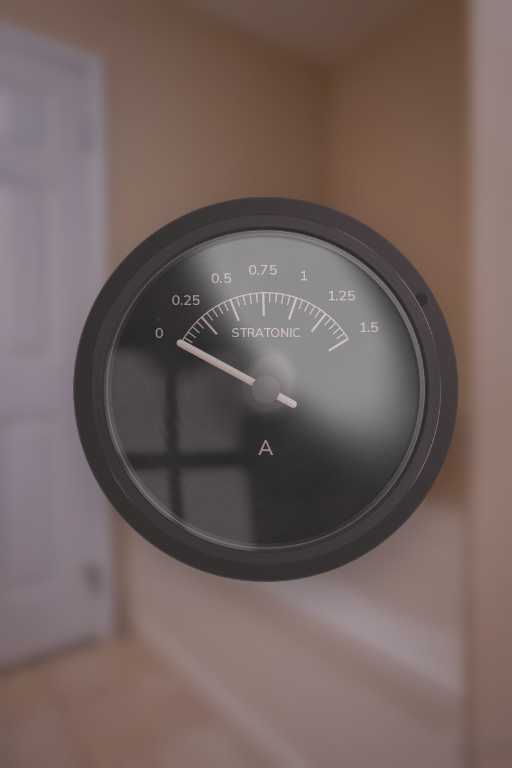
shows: value=0 unit=A
